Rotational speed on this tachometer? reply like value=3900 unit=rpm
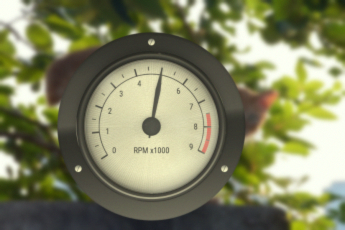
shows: value=5000 unit=rpm
